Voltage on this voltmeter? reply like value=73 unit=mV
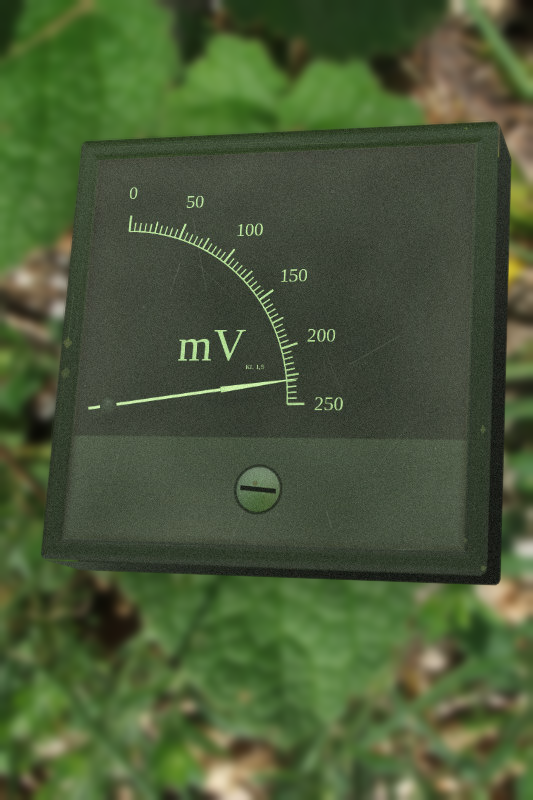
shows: value=230 unit=mV
